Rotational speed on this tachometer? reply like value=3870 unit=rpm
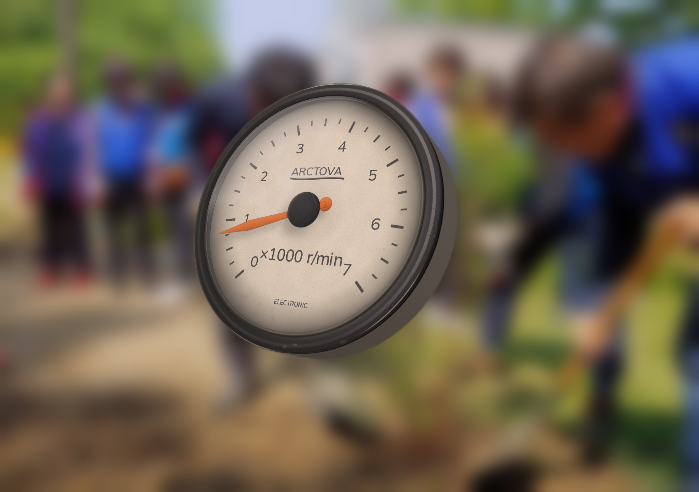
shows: value=750 unit=rpm
